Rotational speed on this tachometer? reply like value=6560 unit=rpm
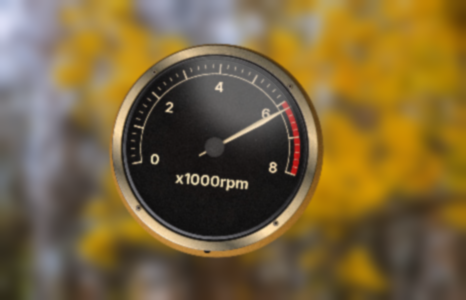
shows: value=6200 unit=rpm
